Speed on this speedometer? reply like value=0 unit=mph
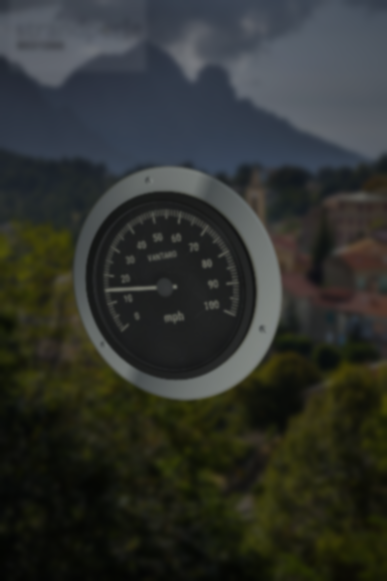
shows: value=15 unit=mph
